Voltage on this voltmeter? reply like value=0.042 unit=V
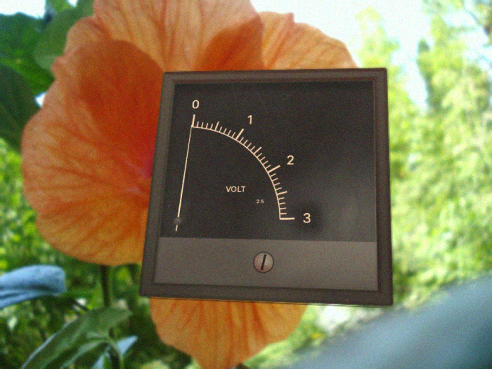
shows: value=0 unit=V
